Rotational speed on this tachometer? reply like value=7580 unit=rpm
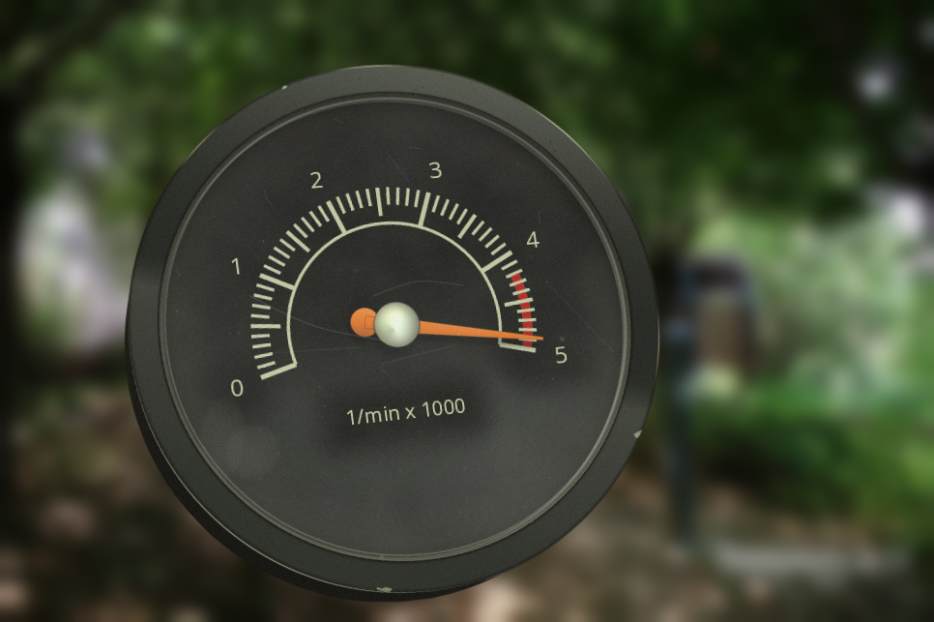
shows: value=4900 unit=rpm
